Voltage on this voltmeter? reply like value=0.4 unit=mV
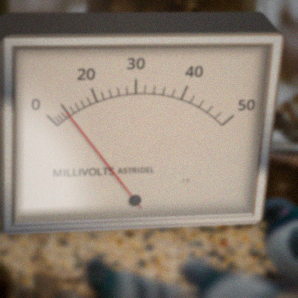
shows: value=10 unit=mV
